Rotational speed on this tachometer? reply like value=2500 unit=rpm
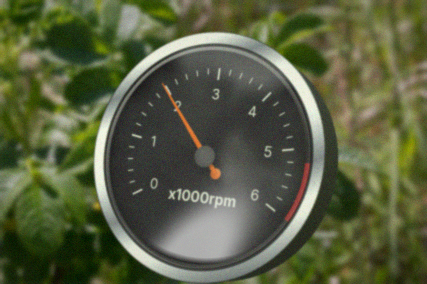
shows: value=2000 unit=rpm
